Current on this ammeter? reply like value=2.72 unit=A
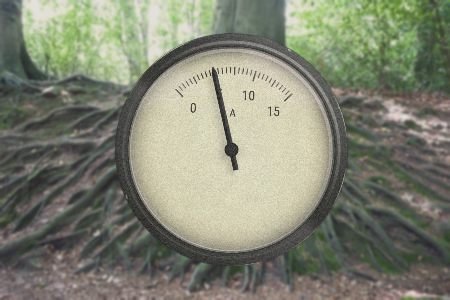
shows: value=5 unit=A
